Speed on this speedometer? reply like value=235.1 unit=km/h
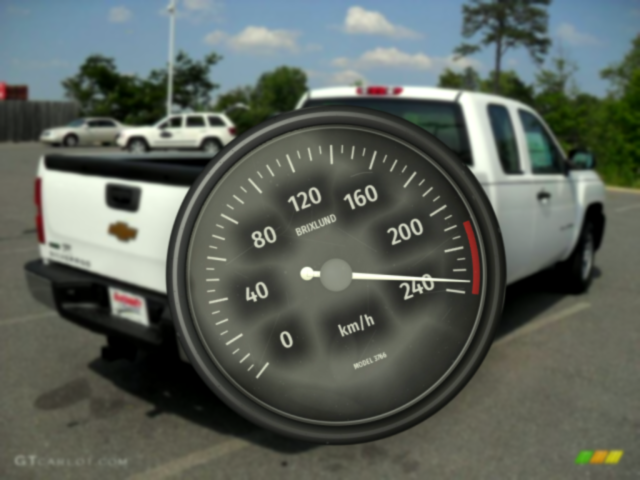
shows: value=235 unit=km/h
